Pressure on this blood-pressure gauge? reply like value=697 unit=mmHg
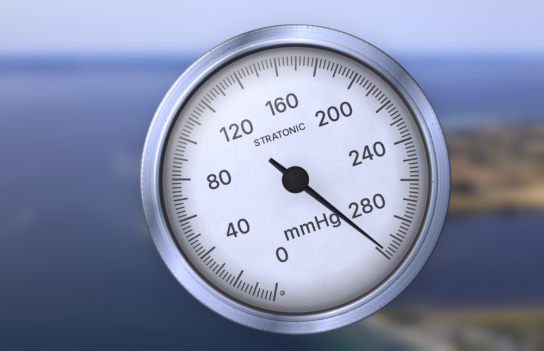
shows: value=298 unit=mmHg
